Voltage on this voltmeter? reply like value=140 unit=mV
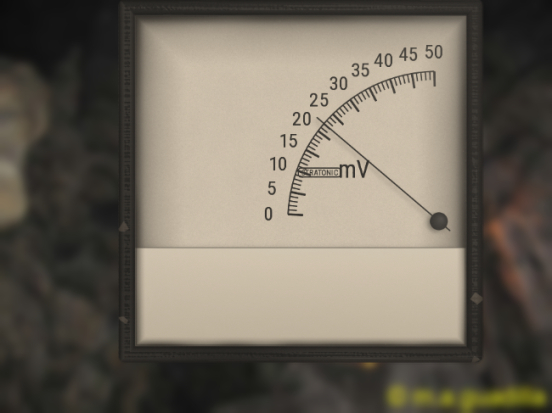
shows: value=22 unit=mV
